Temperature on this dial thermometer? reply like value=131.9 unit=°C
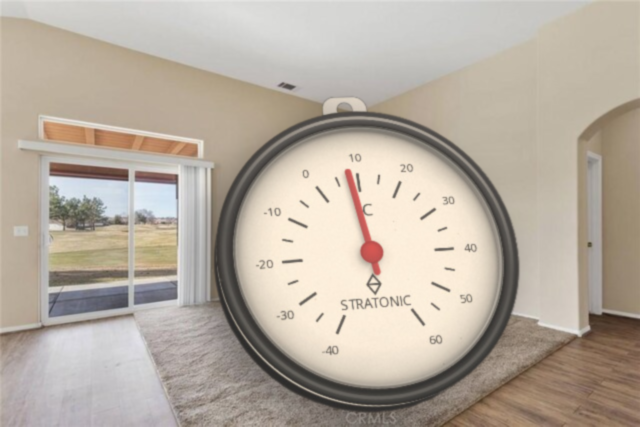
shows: value=7.5 unit=°C
